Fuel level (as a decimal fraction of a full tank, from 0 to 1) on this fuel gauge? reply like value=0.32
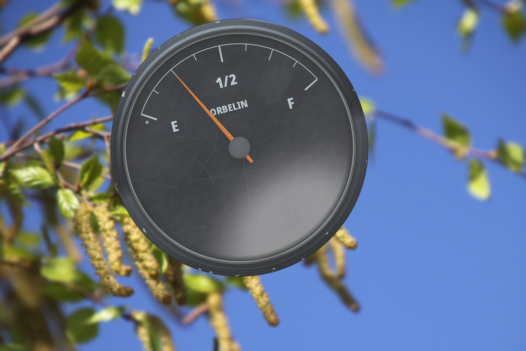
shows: value=0.25
